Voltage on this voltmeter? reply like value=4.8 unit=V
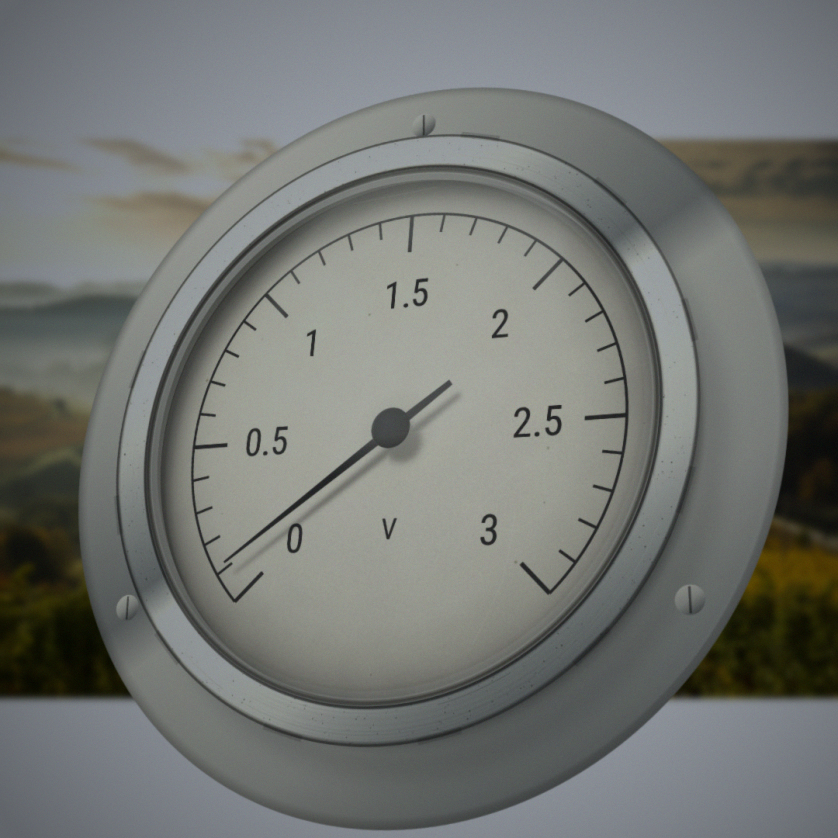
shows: value=0.1 unit=V
